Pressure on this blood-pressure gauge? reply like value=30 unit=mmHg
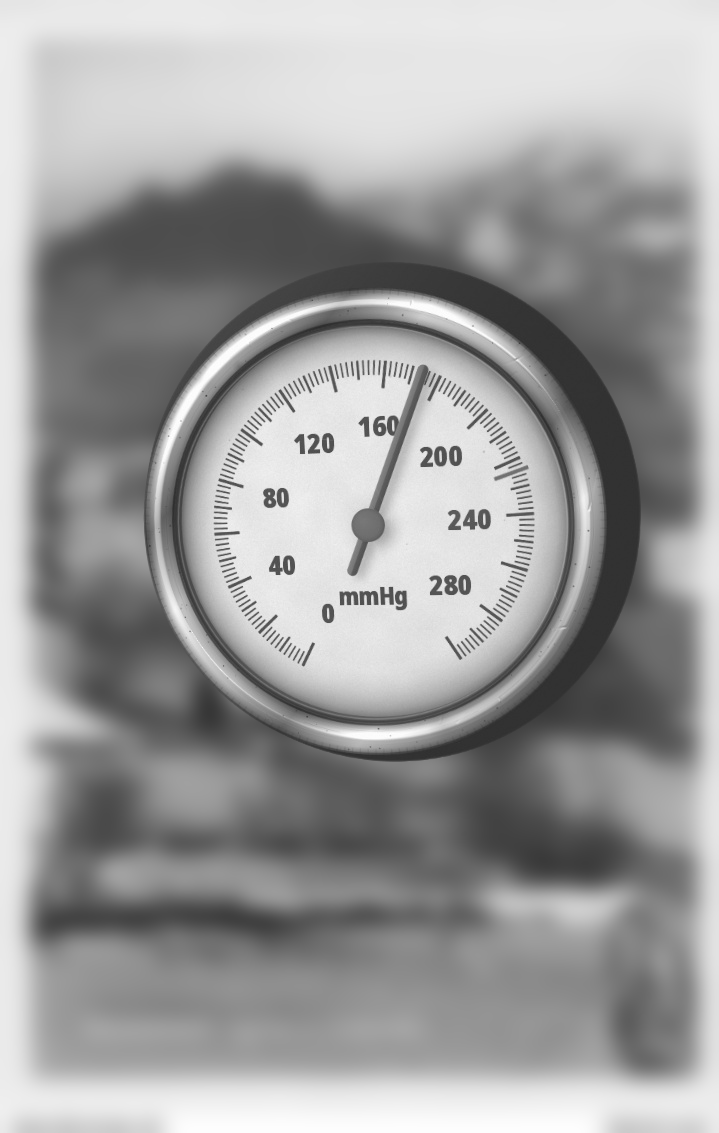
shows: value=174 unit=mmHg
